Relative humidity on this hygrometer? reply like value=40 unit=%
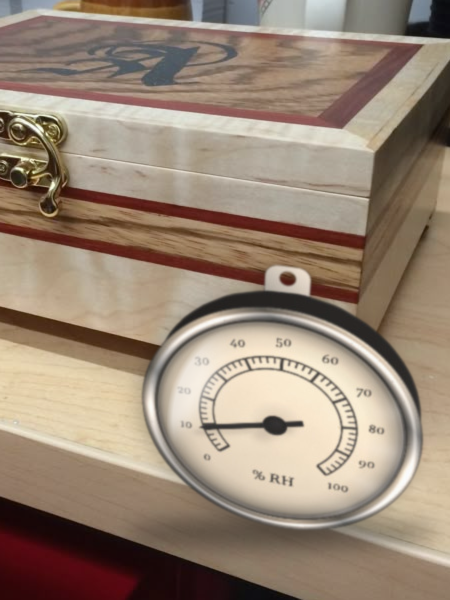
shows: value=10 unit=%
